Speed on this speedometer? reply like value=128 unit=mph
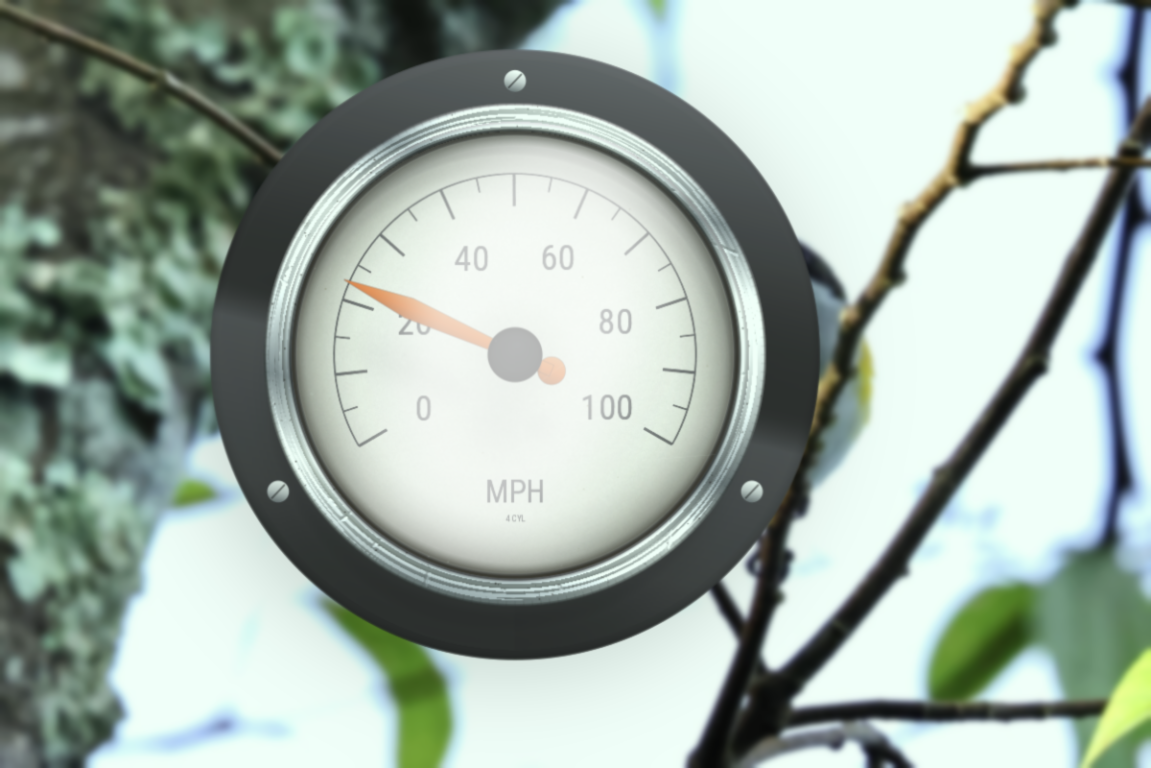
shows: value=22.5 unit=mph
